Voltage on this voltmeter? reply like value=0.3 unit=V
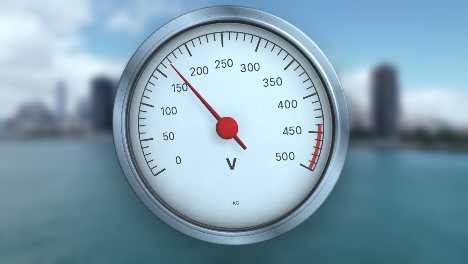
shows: value=170 unit=V
